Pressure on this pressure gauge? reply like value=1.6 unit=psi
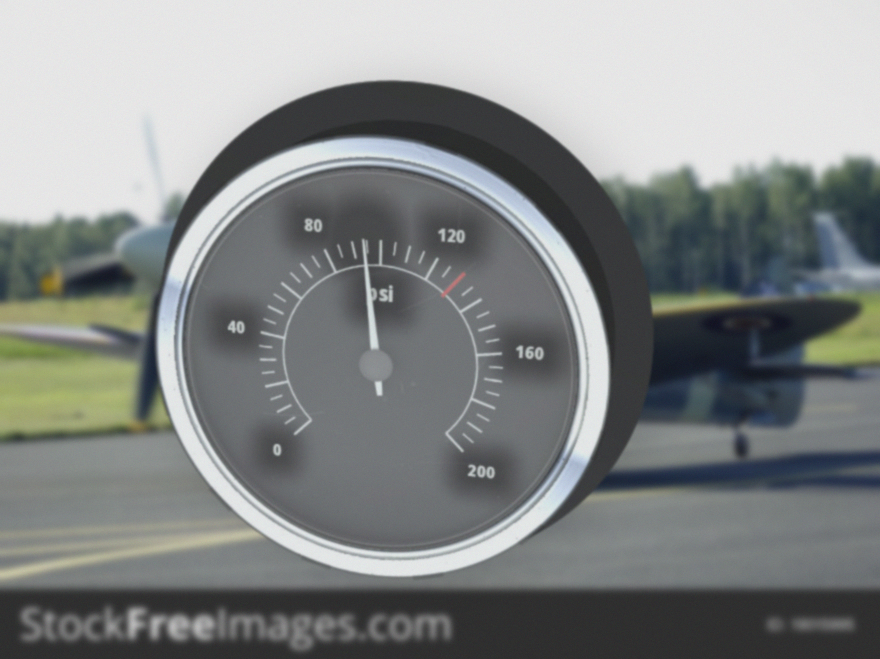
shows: value=95 unit=psi
